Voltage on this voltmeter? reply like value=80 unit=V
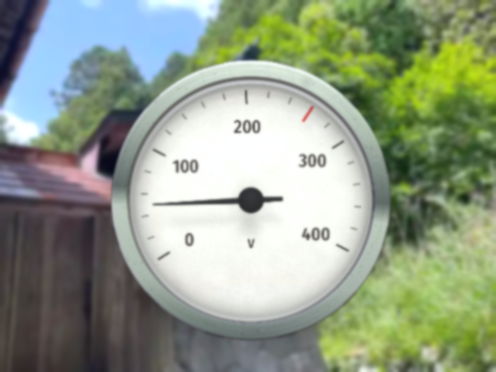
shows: value=50 unit=V
